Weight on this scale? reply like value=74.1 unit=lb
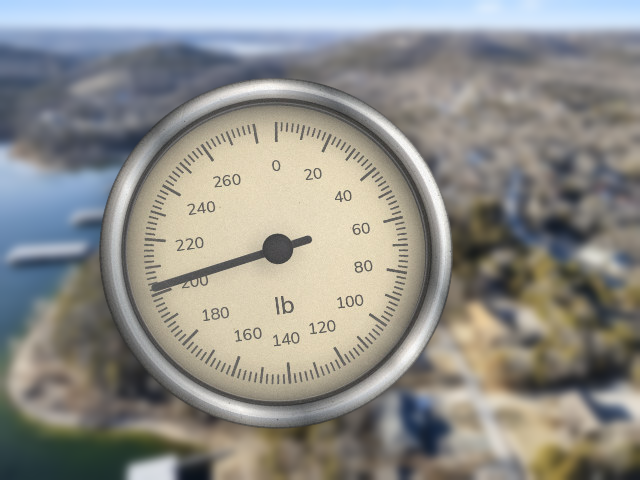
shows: value=202 unit=lb
